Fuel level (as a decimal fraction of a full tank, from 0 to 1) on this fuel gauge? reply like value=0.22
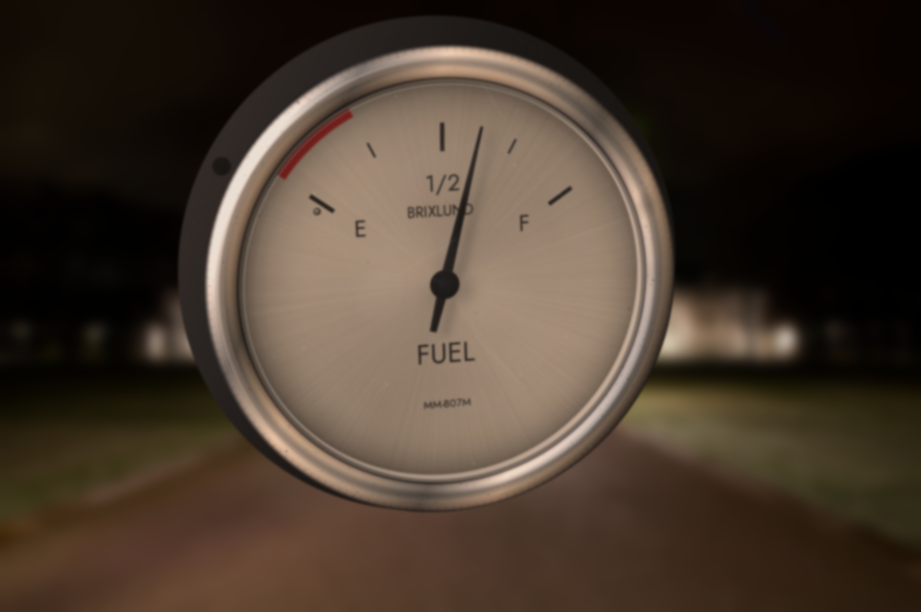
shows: value=0.625
